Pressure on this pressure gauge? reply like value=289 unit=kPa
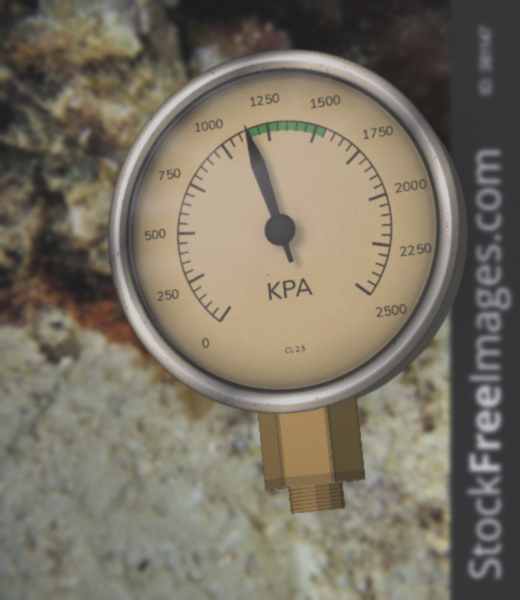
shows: value=1150 unit=kPa
